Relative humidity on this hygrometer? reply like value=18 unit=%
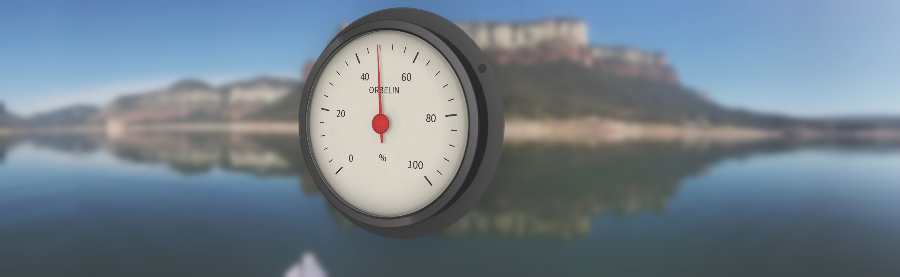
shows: value=48 unit=%
